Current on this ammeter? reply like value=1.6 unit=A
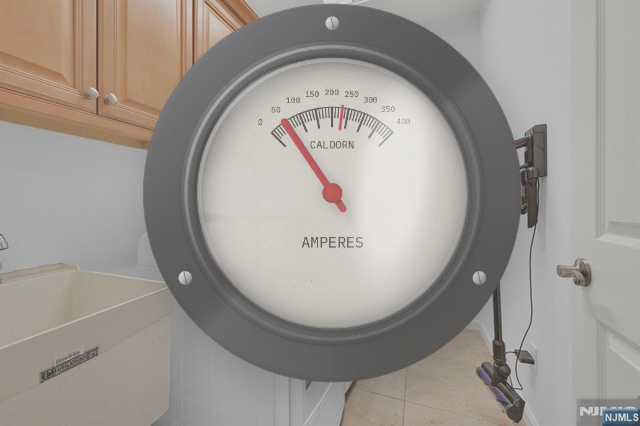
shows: value=50 unit=A
